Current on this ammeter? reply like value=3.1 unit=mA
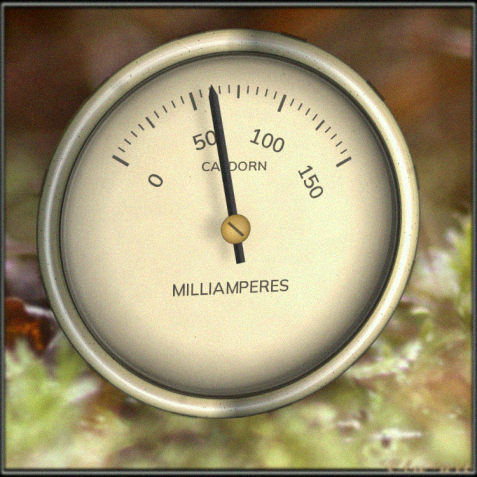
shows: value=60 unit=mA
